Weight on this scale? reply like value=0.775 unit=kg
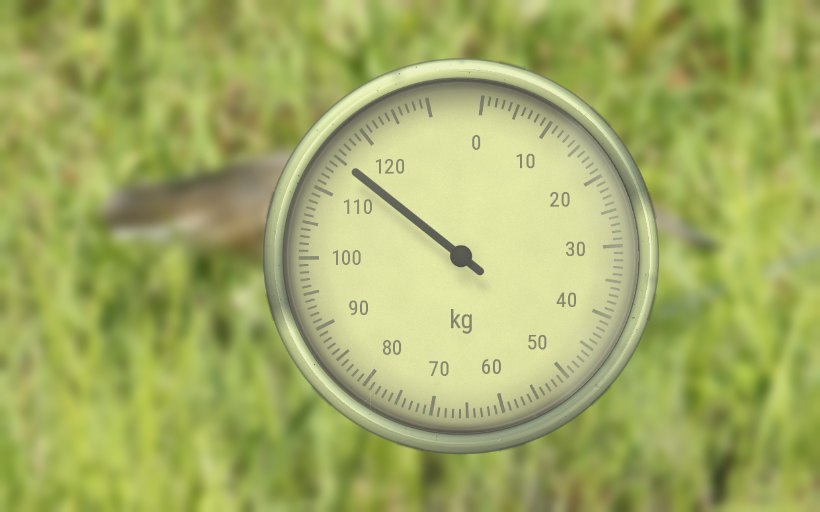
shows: value=115 unit=kg
